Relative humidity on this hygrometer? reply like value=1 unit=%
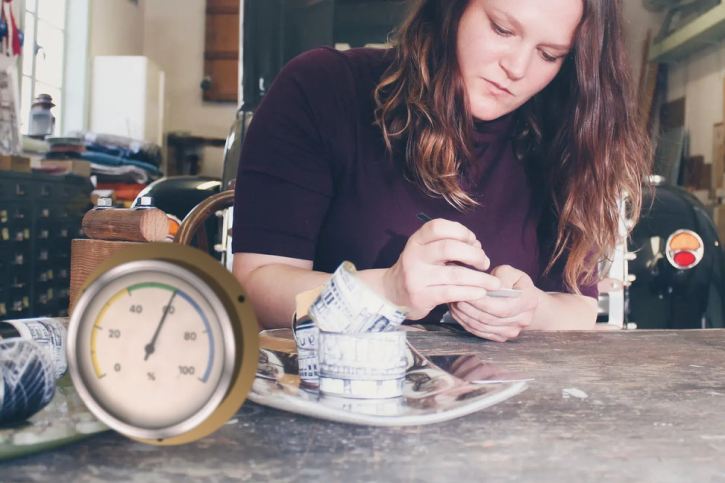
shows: value=60 unit=%
